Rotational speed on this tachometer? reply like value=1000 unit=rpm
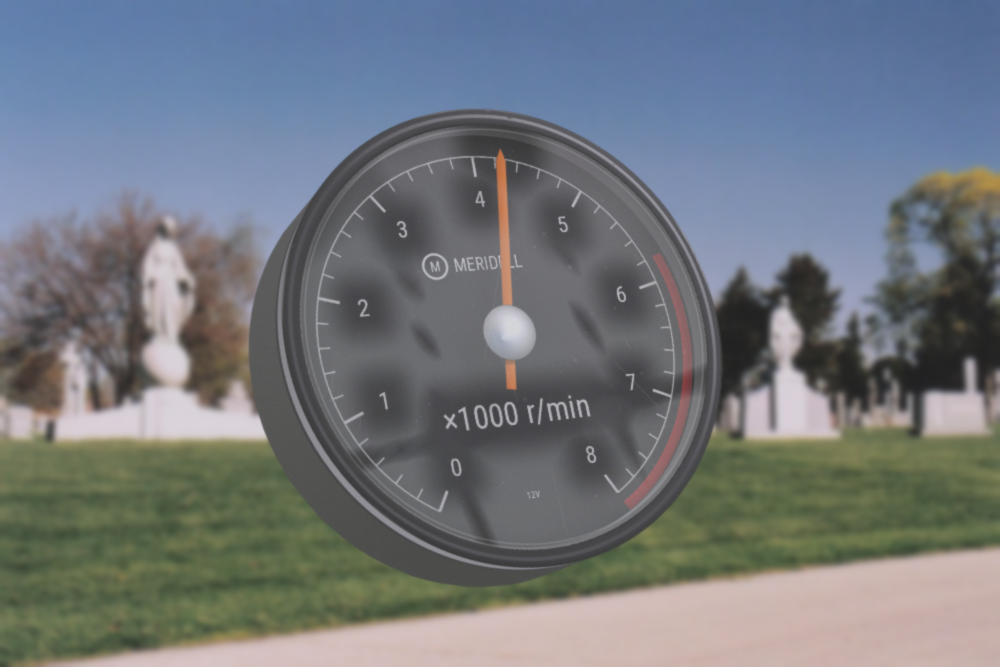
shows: value=4200 unit=rpm
